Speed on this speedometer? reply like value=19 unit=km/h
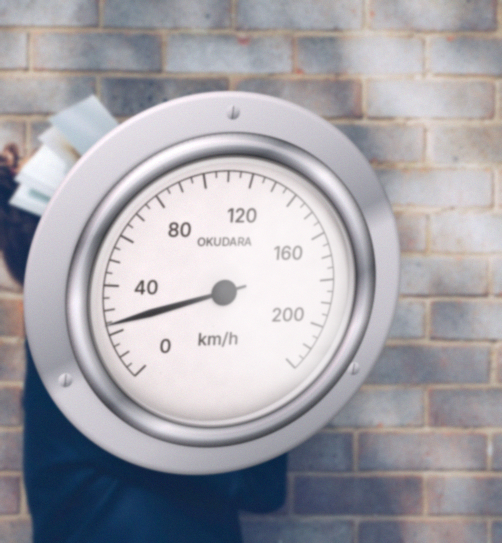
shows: value=25 unit=km/h
